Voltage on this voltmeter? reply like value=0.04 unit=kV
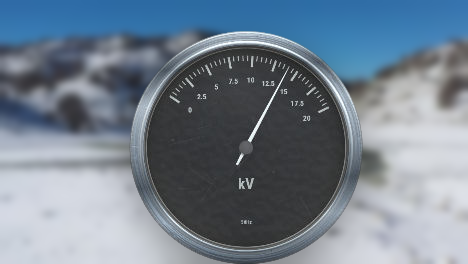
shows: value=14 unit=kV
